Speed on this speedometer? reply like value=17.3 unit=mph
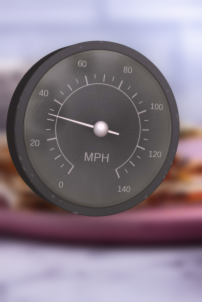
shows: value=32.5 unit=mph
